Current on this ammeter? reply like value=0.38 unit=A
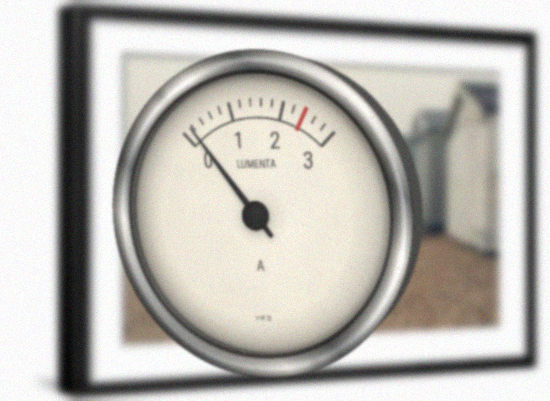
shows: value=0.2 unit=A
